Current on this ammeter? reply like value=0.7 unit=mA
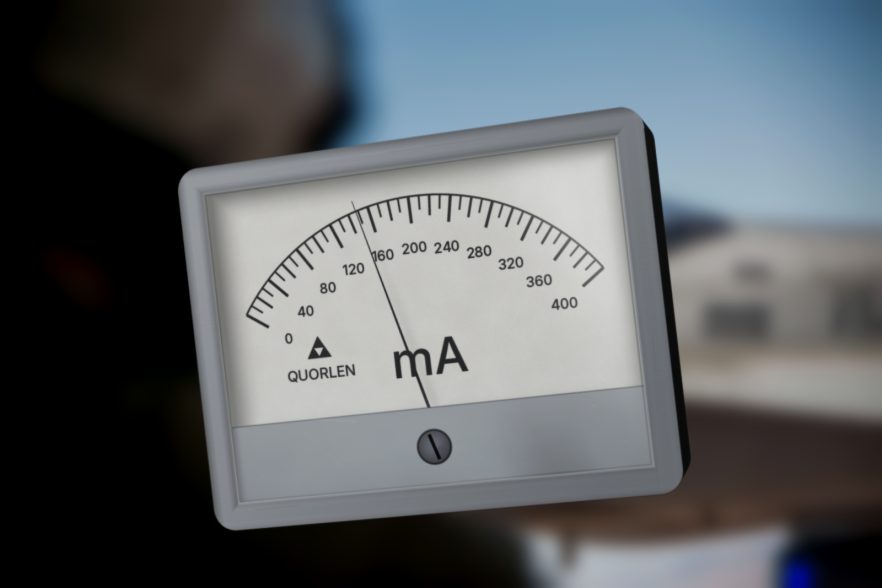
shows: value=150 unit=mA
